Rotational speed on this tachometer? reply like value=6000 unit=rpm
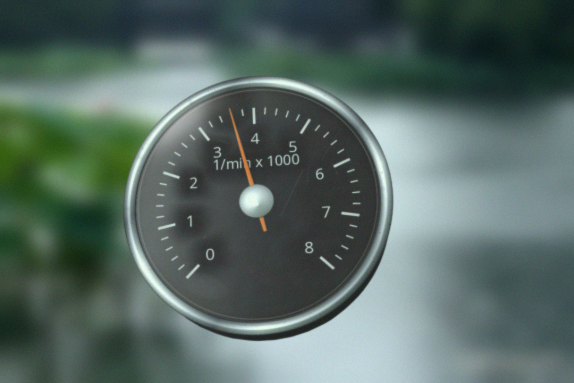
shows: value=3600 unit=rpm
